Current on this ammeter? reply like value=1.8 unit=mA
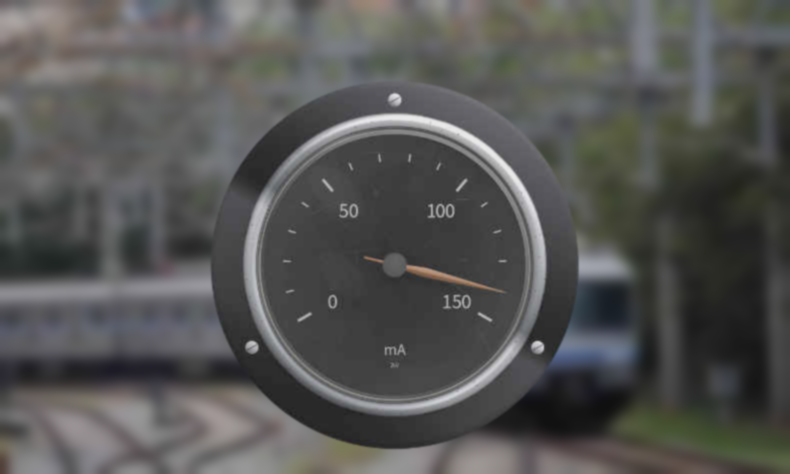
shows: value=140 unit=mA
